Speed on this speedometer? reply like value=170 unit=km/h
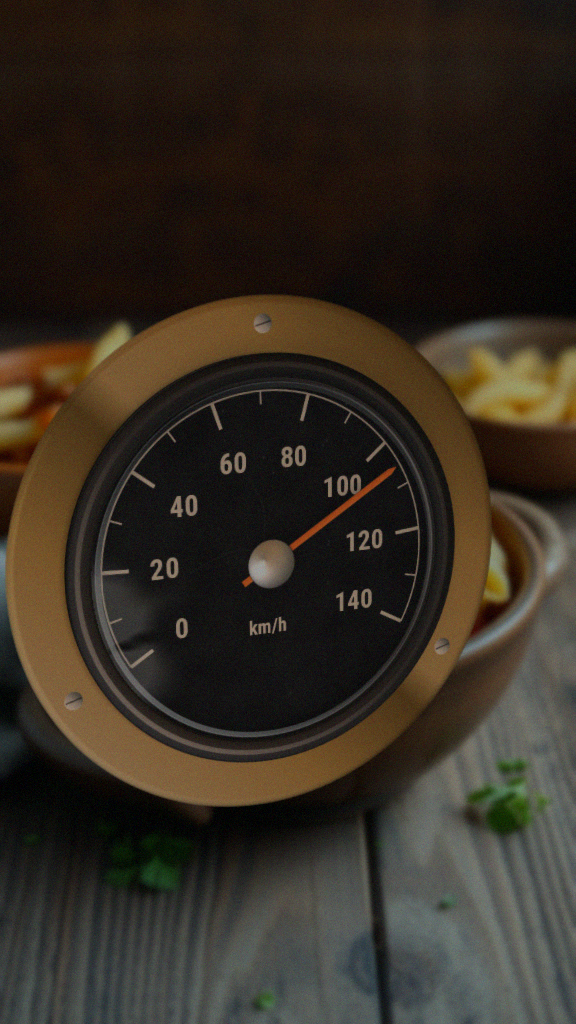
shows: value=105 unit=km/h
